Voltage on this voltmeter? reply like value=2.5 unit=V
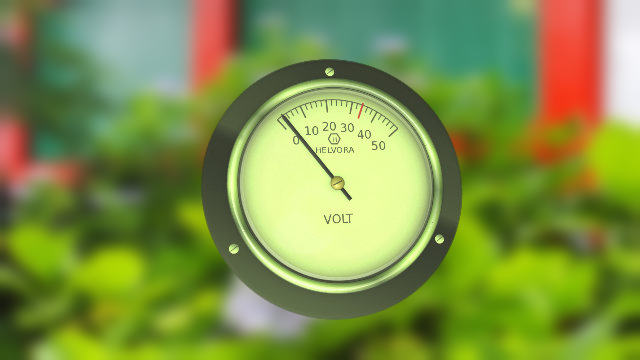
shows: value=2 unit=V
